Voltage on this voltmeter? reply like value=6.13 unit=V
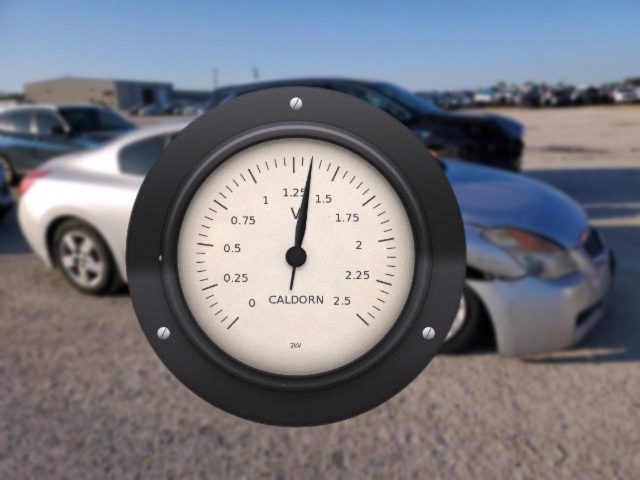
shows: value=1.35 unit=V
